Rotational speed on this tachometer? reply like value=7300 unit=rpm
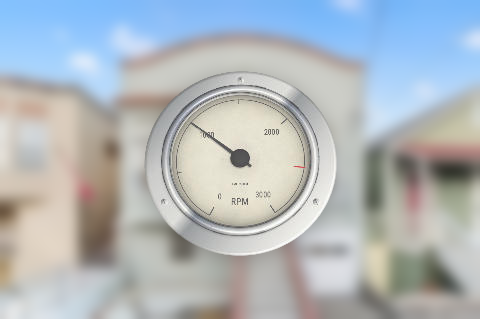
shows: value=1000 unit=rpm
